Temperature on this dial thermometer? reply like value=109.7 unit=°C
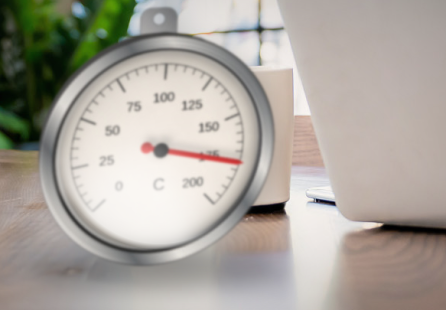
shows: value=175 unit=°C
